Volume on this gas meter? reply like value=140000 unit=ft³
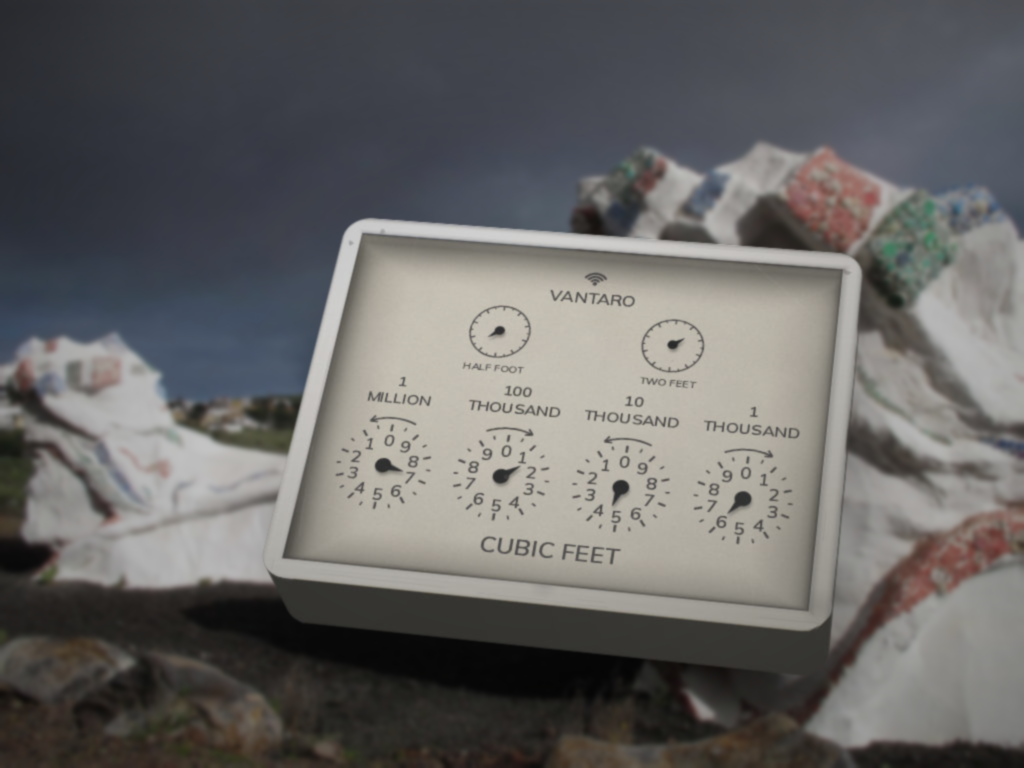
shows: value=714600 unit=ft³
